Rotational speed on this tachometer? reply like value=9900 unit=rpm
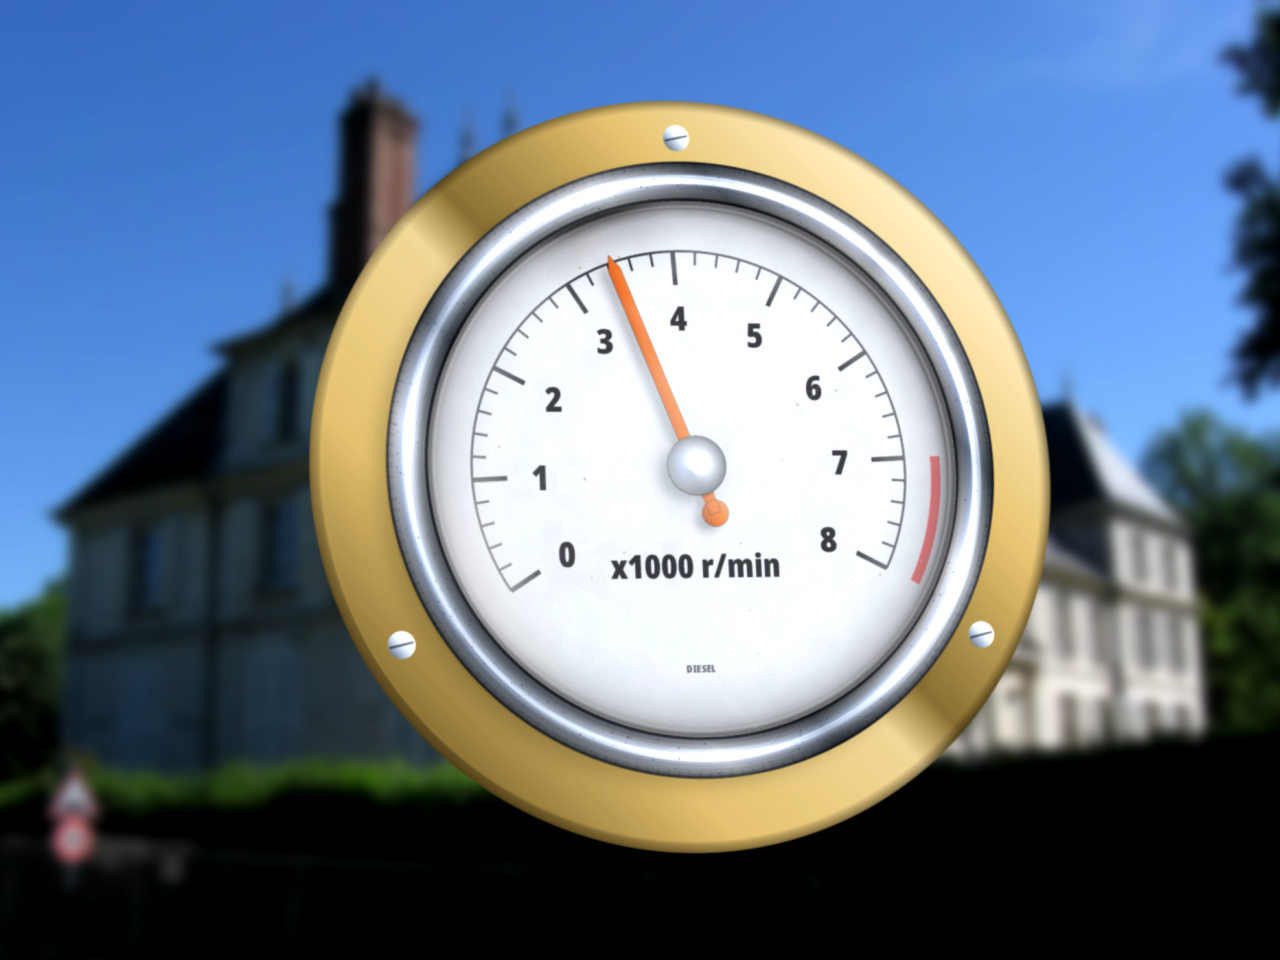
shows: value=3400 unit=rpm
